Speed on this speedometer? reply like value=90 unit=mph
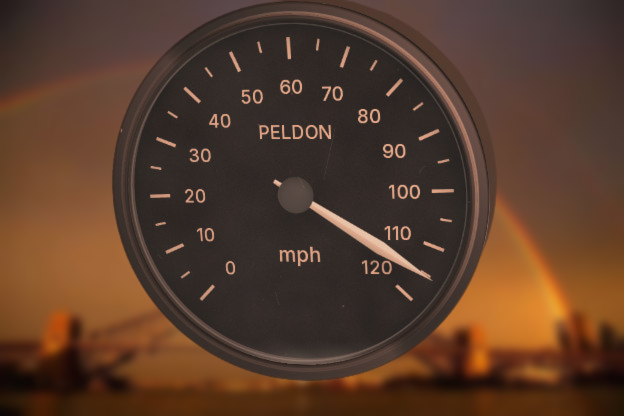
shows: value=115 unit=mph
